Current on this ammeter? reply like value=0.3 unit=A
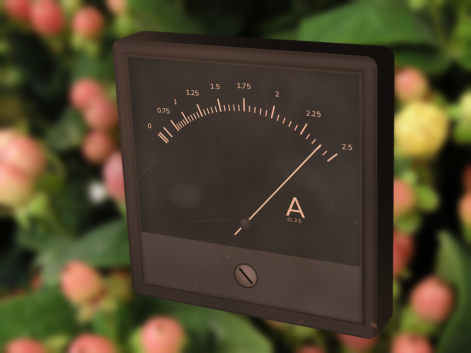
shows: value=2.4 unit=A
